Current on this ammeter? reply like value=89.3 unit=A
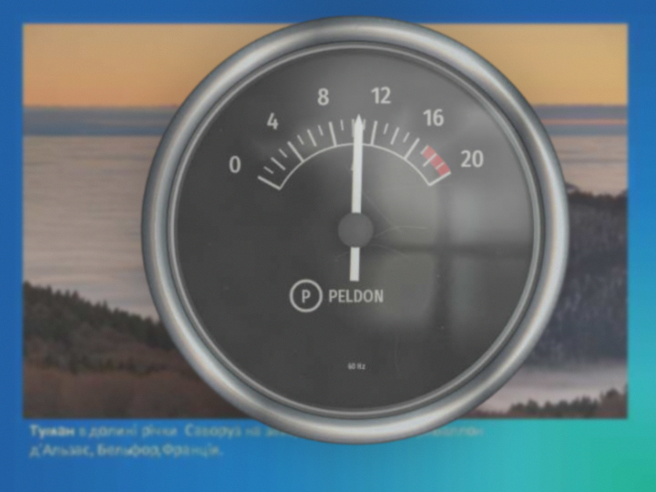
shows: value=10.5 unit=A
